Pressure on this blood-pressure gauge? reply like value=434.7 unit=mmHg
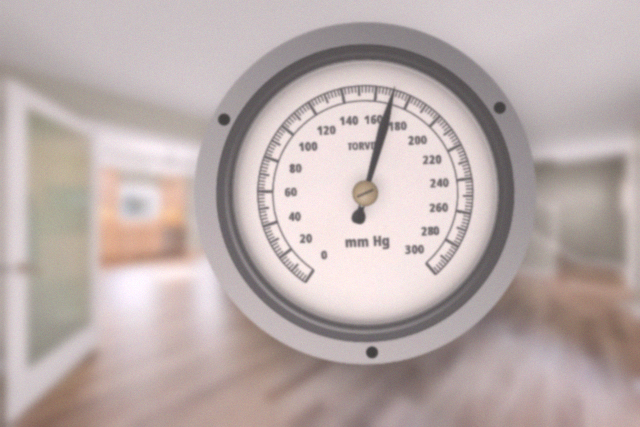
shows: value=170 unit=mmHg
